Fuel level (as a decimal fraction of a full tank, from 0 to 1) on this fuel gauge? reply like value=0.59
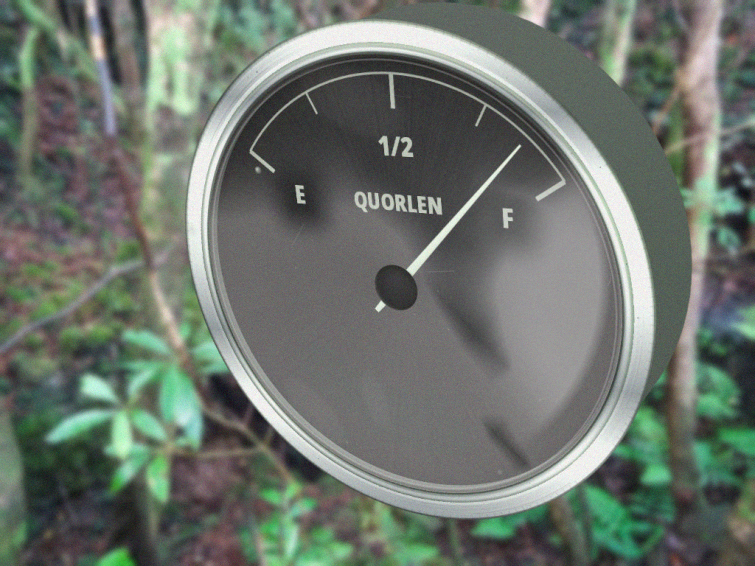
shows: value=0.875
